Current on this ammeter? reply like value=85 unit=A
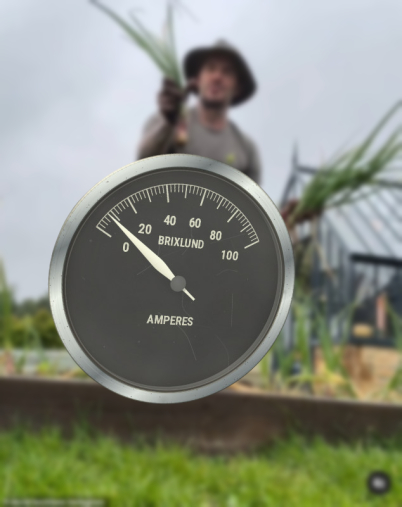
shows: value=8 unit=A
